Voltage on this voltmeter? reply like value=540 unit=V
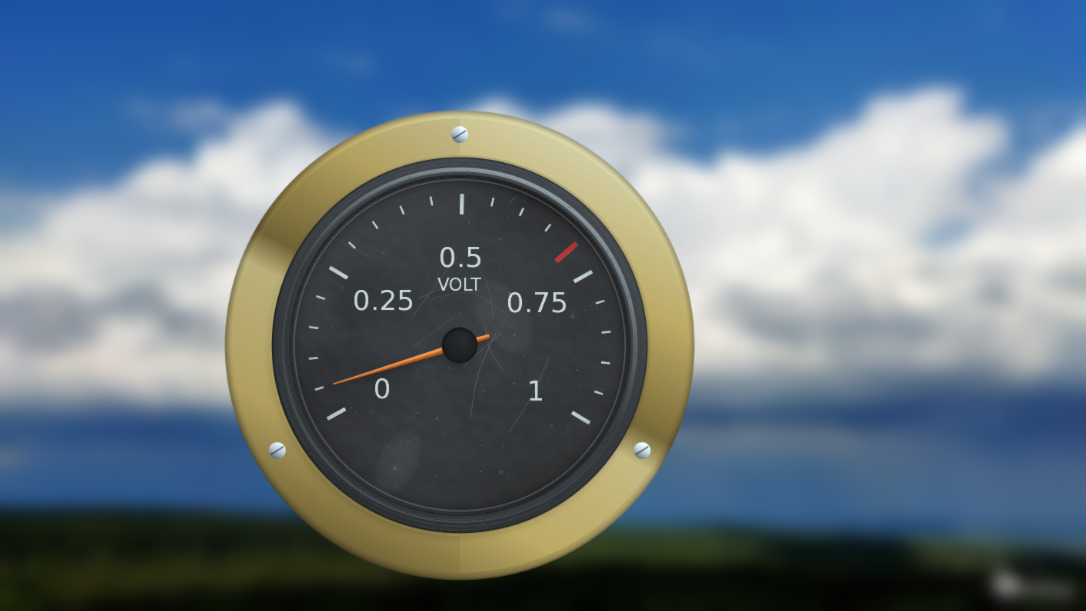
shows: value=0.05 unit=V
